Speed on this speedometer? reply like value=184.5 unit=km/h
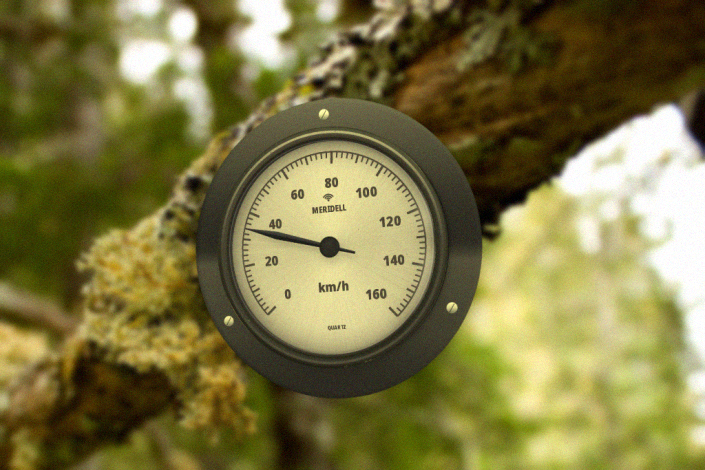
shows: value=34 unit=km/h
